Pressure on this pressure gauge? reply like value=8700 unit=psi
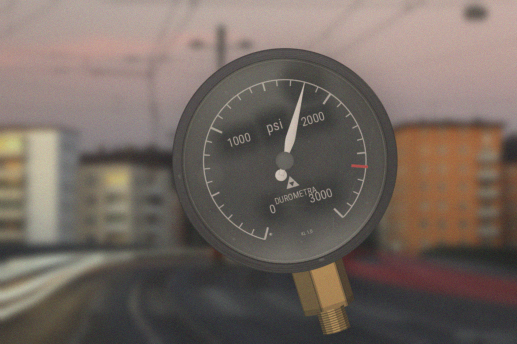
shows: value=1800 unit=psi
